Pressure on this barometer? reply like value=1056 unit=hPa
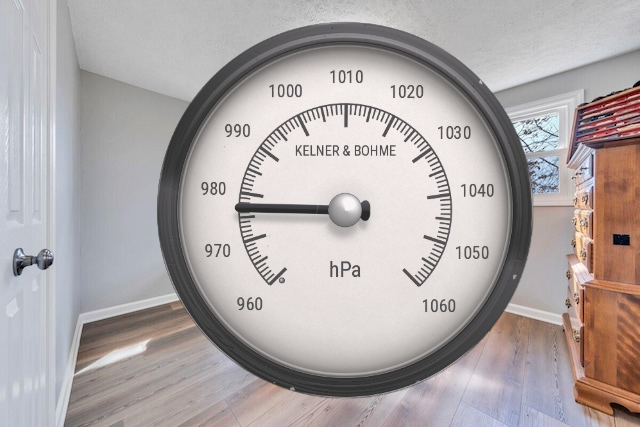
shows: value=977 unit=hPa
